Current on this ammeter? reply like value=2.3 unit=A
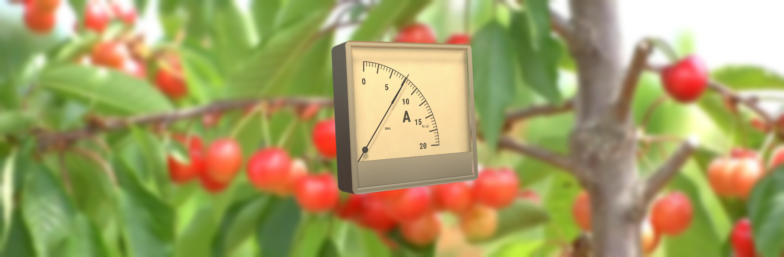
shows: value=7.5 unit=A
